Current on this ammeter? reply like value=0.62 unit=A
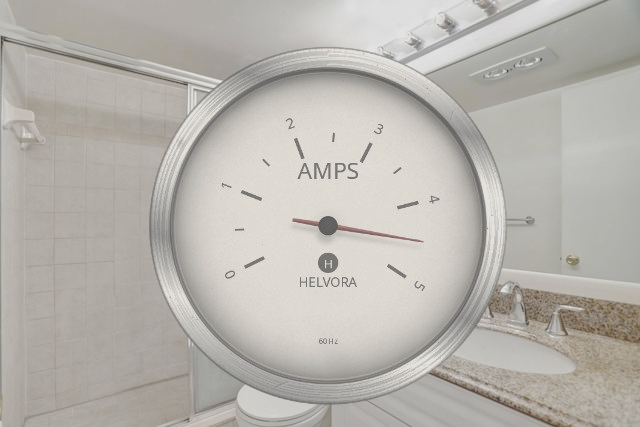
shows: value=4.5 unit=A
